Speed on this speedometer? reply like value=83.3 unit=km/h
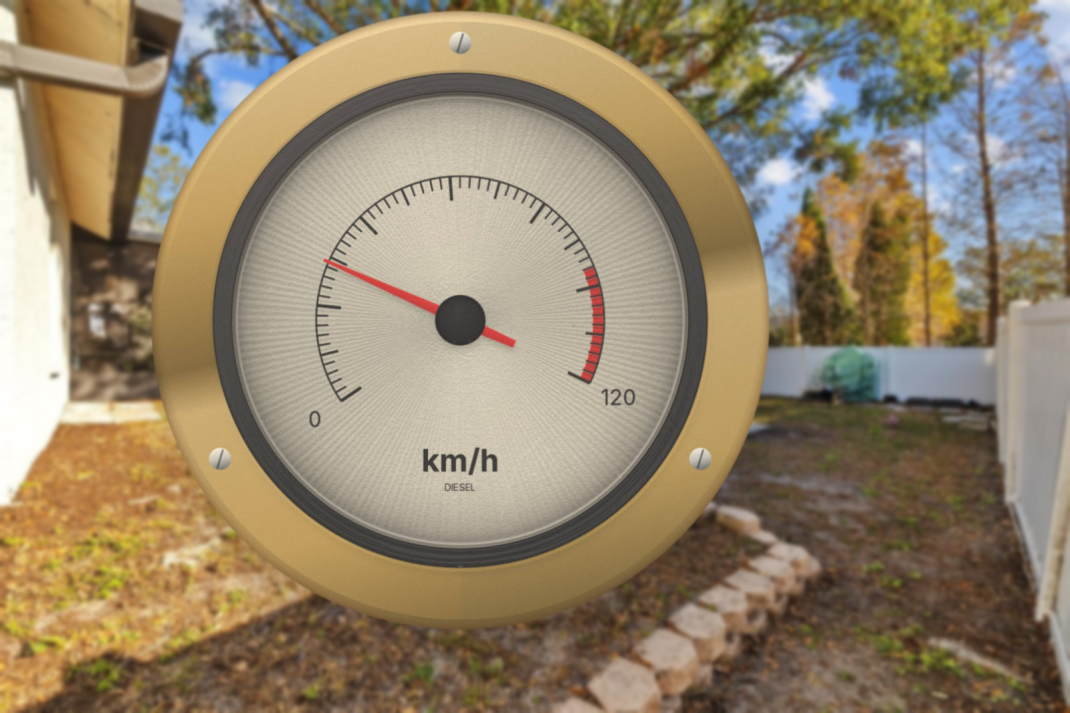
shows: value=29 unit=km/h
